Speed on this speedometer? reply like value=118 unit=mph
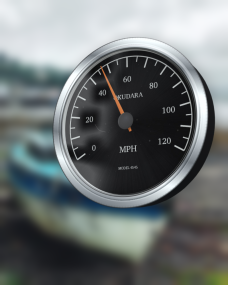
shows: value=47.5 unit=mph
